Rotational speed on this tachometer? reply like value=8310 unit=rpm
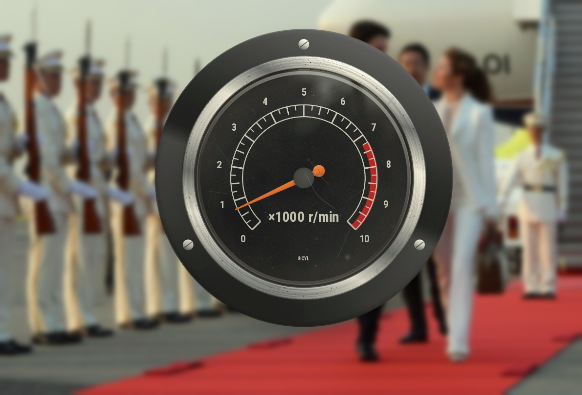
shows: value=750 unit=rpm
